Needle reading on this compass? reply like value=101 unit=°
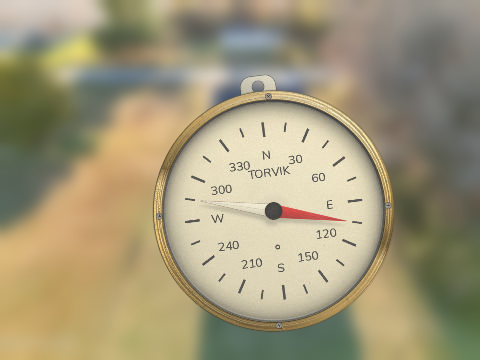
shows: value=105 unit=°
